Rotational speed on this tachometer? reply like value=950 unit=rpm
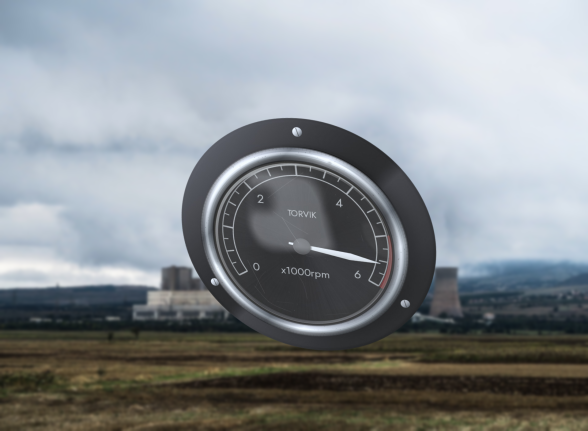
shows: value=5500 unit=rpm
